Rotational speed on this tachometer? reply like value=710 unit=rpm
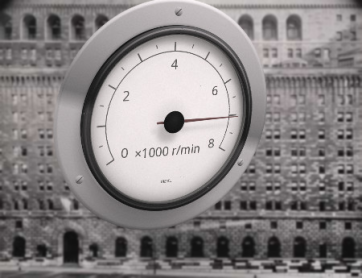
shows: value=7000 unit=rpm
